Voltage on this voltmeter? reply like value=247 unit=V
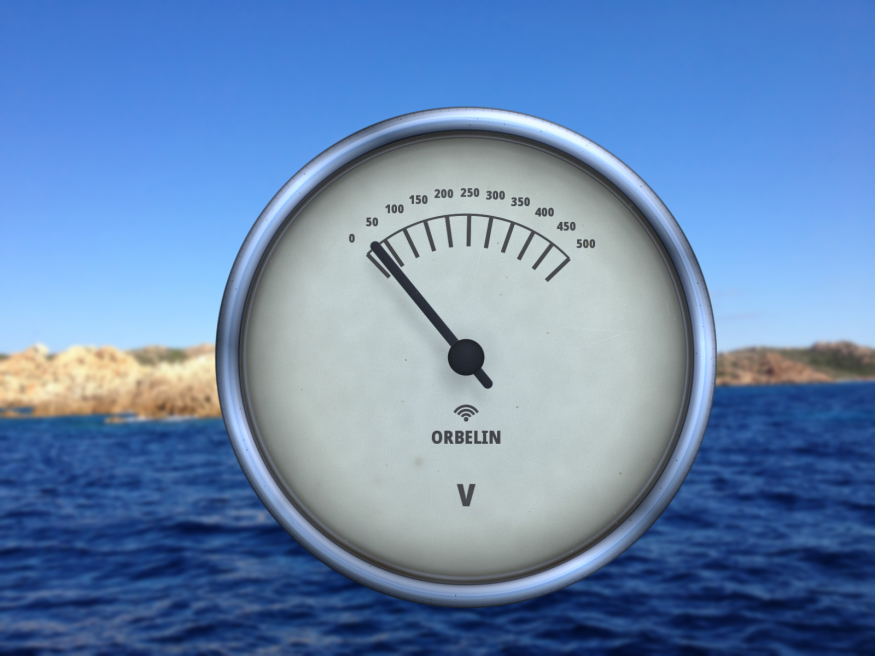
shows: value=25 unit=V
